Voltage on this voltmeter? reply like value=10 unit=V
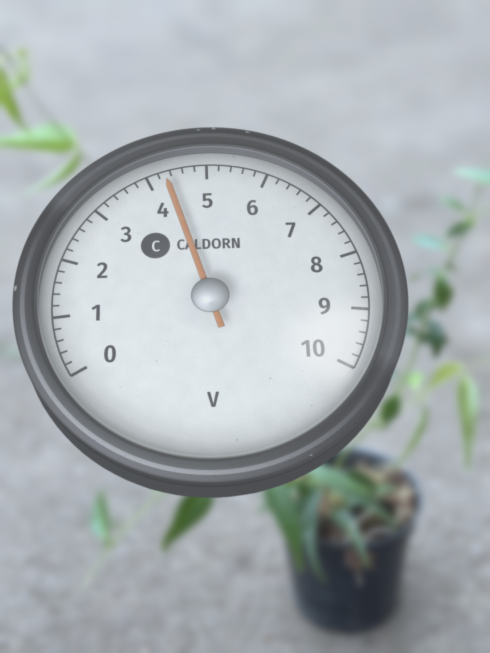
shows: value=4.3 unit=V
